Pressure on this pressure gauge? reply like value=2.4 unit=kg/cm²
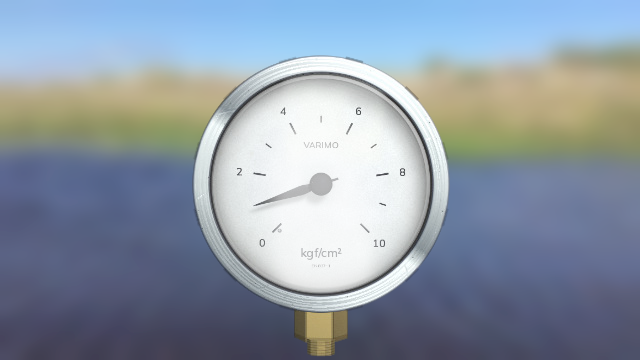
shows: value=1 unit=kg/cm²
